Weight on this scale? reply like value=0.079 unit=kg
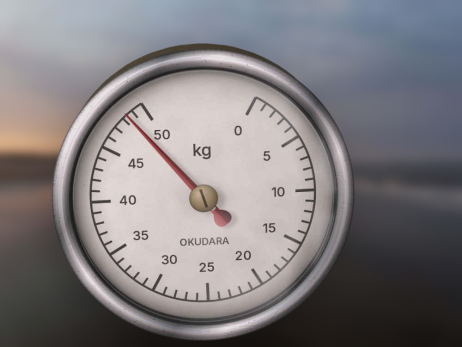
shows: value=48.5 unit=kg
